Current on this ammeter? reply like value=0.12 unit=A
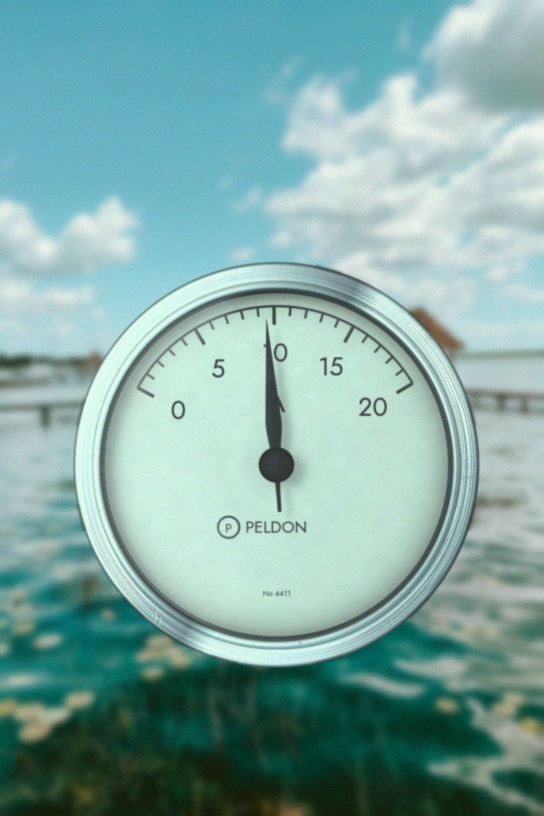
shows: value=9.5 unit=A
